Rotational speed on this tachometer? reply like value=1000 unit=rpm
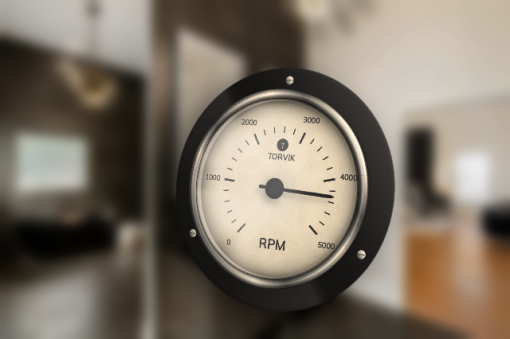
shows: value=4300 unit=rpm
